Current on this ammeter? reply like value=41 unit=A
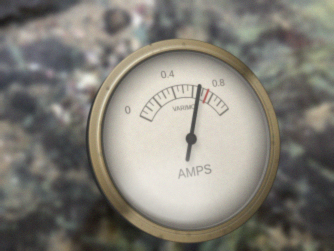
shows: value=0.65 unit=A
